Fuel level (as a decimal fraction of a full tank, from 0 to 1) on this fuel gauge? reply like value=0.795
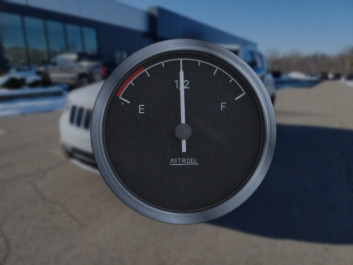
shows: value=0.5
